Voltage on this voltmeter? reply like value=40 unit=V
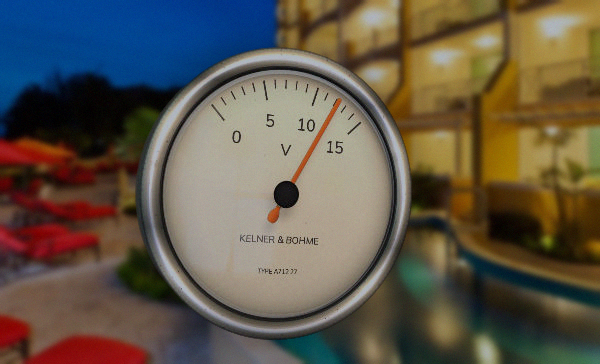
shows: value=12 unit=V
